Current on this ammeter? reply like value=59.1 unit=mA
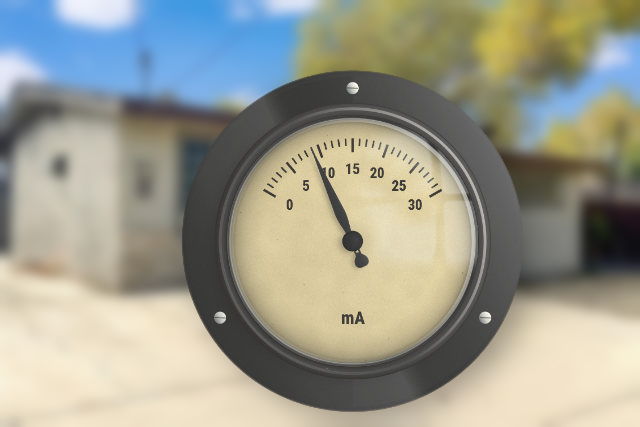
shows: value=9 unit=mA
